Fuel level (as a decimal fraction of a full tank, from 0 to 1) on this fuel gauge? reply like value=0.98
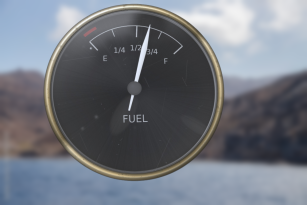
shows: value=0.625
